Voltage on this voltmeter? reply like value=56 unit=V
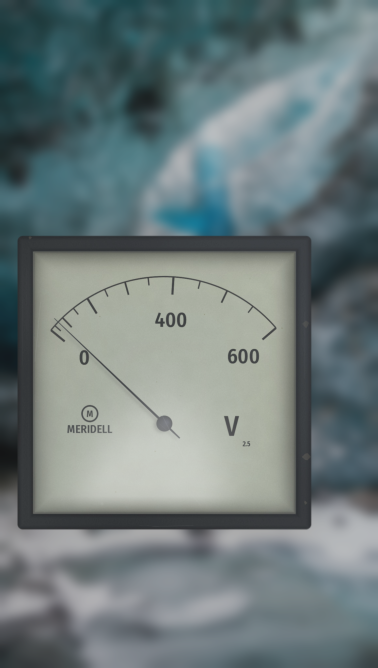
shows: value=75 unit=V
